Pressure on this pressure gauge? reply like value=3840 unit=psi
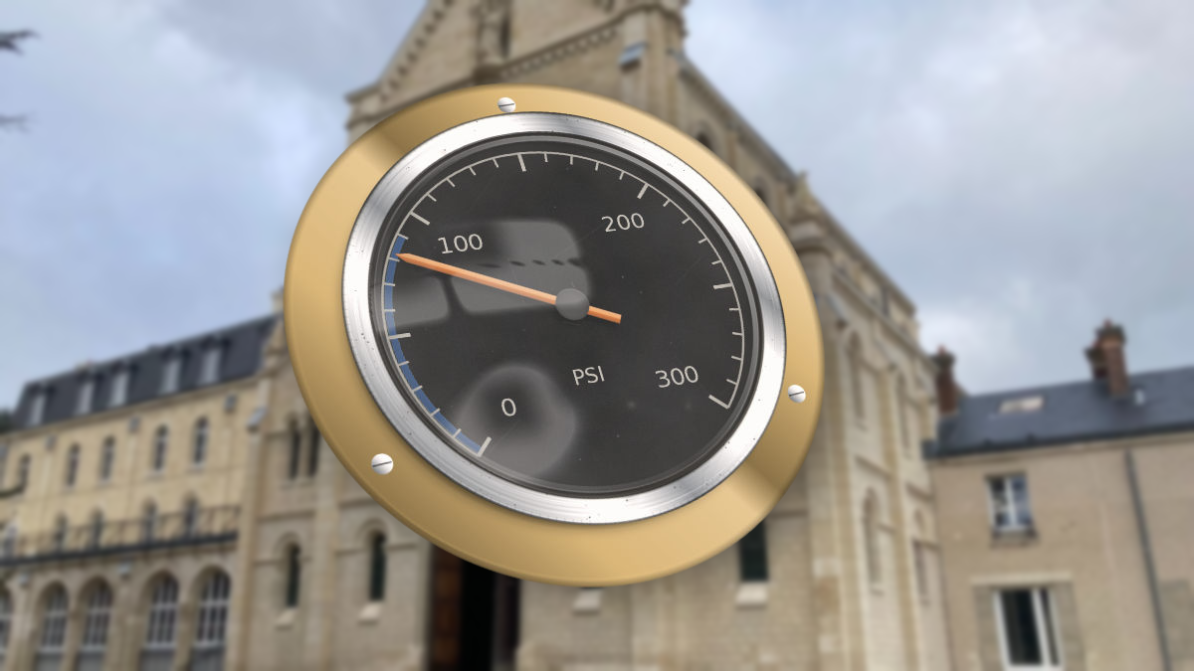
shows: value=80 unit=psi
